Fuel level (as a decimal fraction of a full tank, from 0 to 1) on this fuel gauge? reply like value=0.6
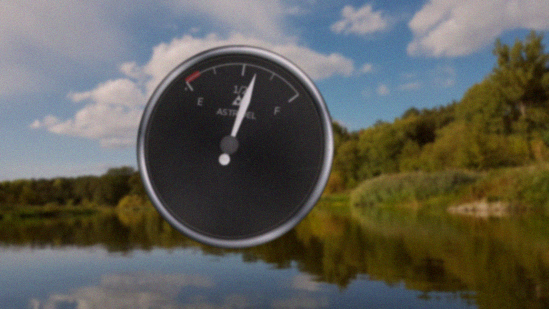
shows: value=0.625
